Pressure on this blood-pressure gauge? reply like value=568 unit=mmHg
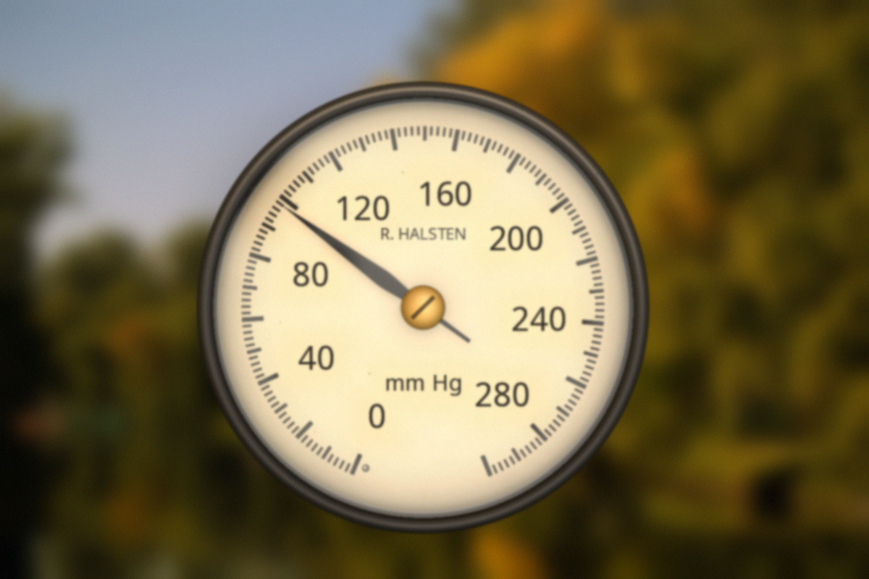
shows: value=98 unit=mmHg
